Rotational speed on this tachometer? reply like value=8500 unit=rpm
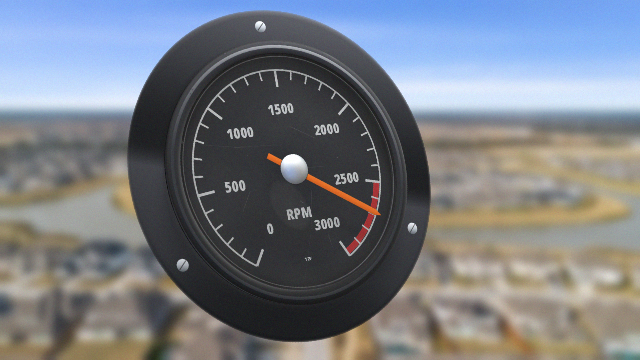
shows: value=2700 unit=rpm
